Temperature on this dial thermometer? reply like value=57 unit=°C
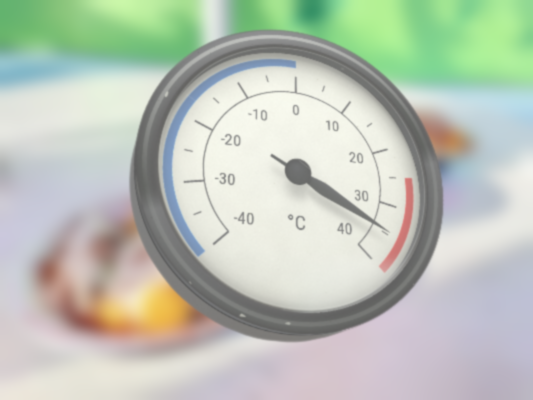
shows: value=35 unit=°C
